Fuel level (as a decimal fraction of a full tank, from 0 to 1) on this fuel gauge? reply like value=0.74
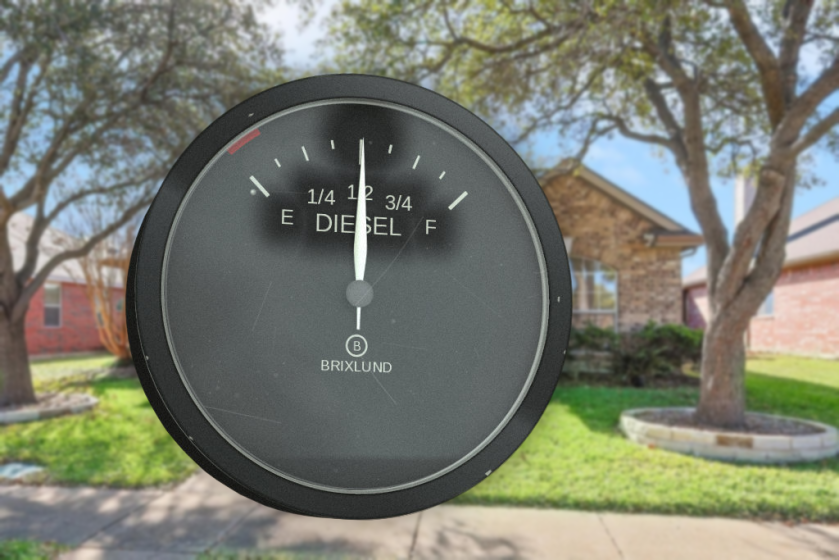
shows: value=0.5
